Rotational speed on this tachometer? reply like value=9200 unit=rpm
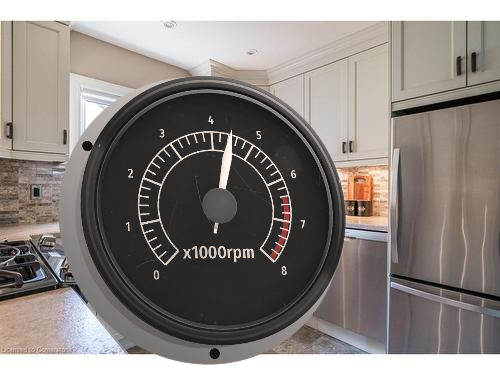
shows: value=4400 unit=rpm
